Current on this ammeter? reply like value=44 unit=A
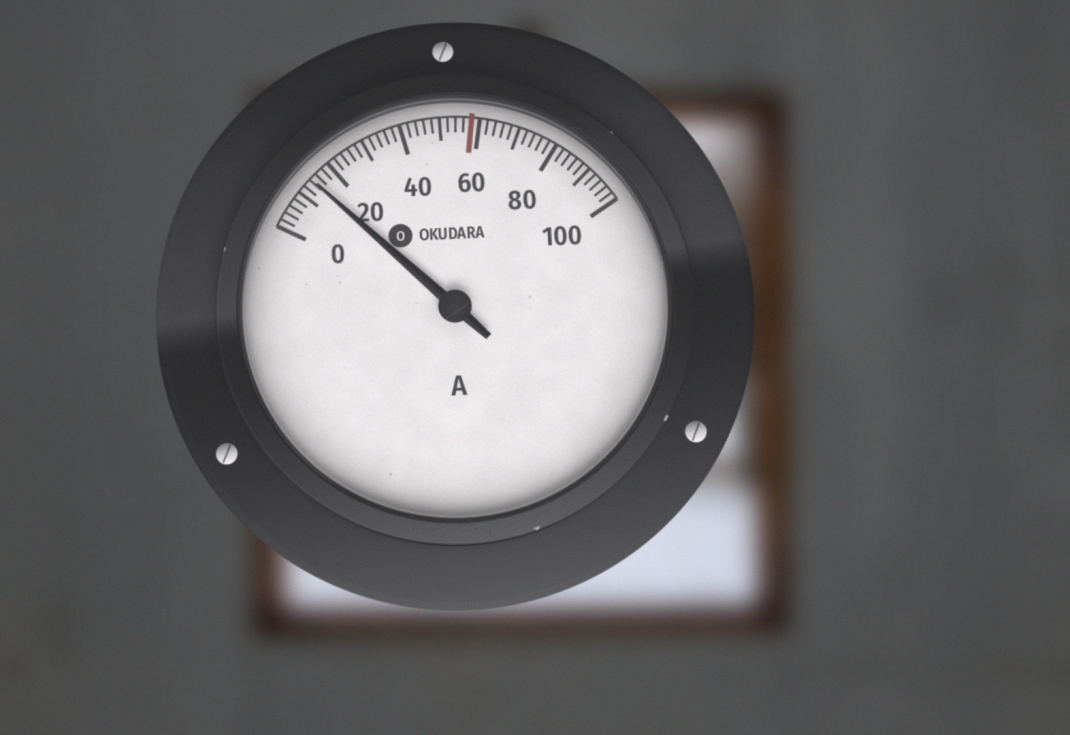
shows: value=14 unit=A
